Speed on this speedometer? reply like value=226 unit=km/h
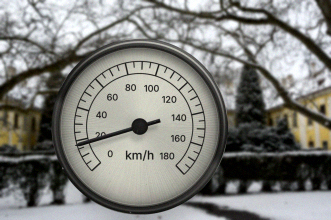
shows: value=17.5 unit=km/h
